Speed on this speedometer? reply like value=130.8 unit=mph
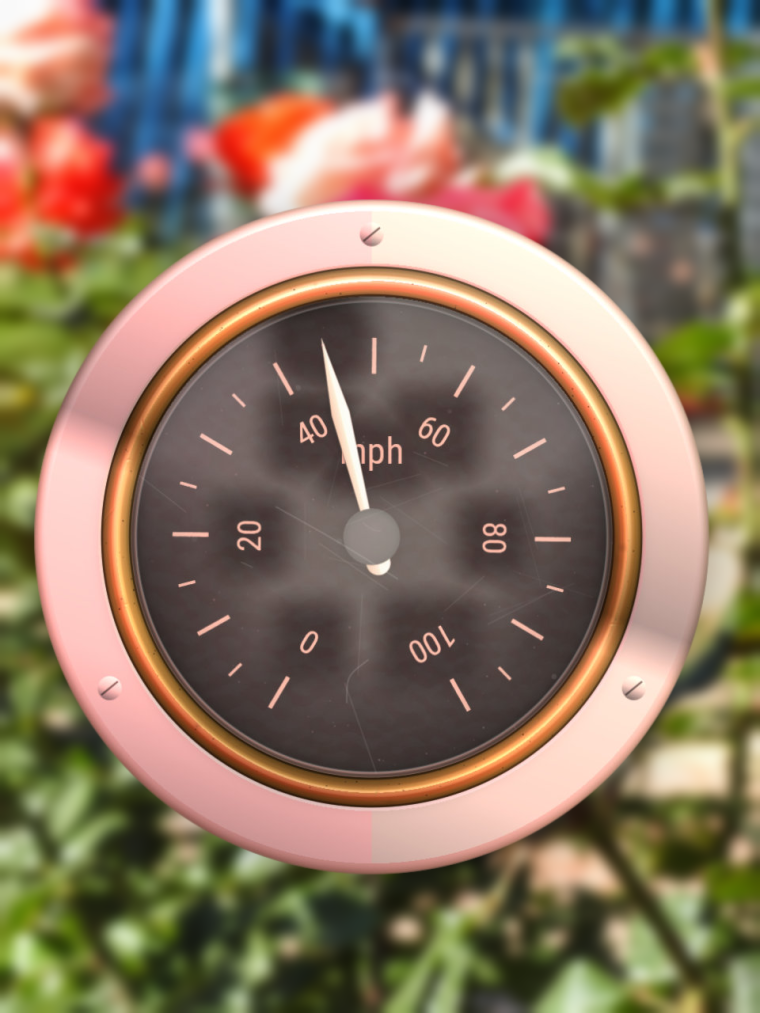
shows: value=45 unit=mph
